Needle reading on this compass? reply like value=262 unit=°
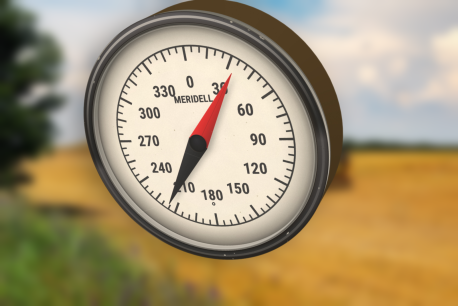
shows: value=35 unit=°
